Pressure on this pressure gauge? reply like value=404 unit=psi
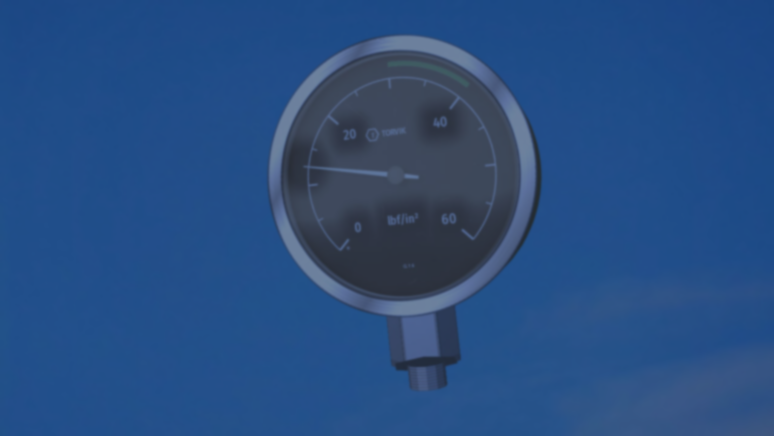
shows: value=12.5 unit=psi
